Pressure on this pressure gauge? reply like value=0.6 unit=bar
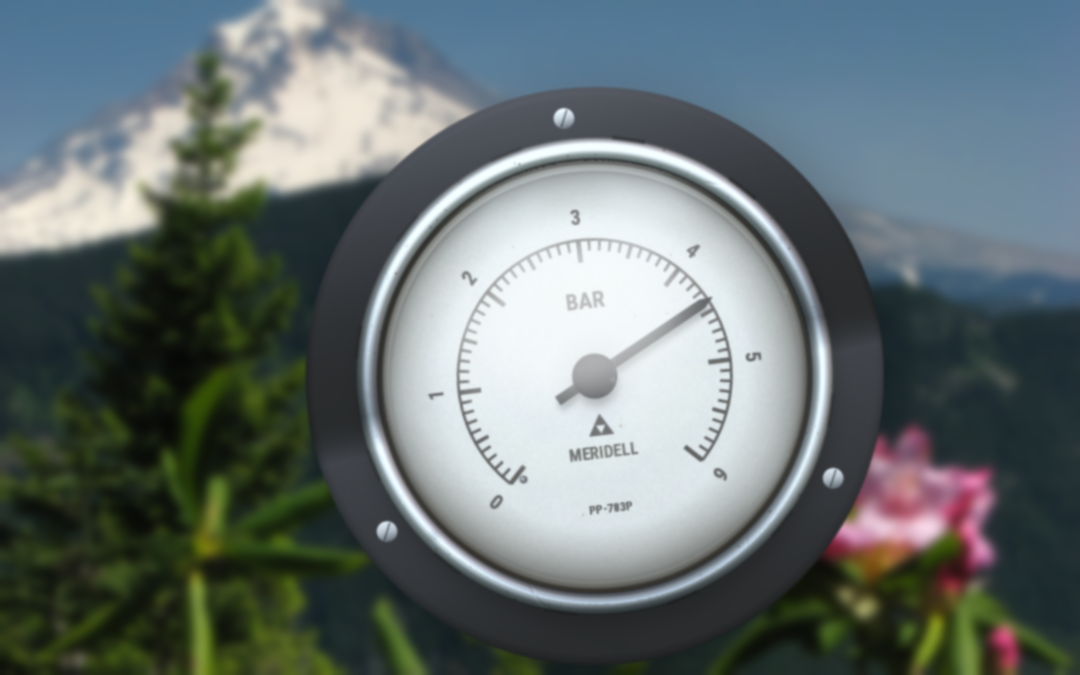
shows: value=4.4 unit=bar
